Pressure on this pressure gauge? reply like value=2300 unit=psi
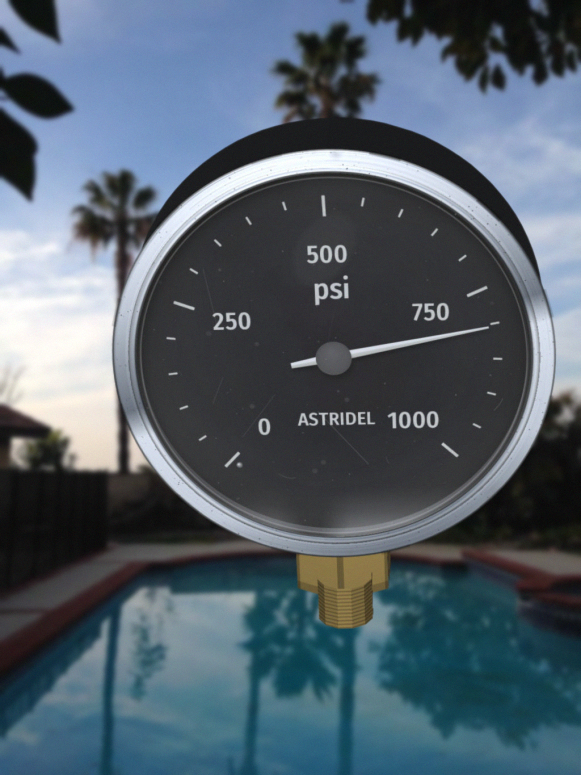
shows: value=800 unit=psi
